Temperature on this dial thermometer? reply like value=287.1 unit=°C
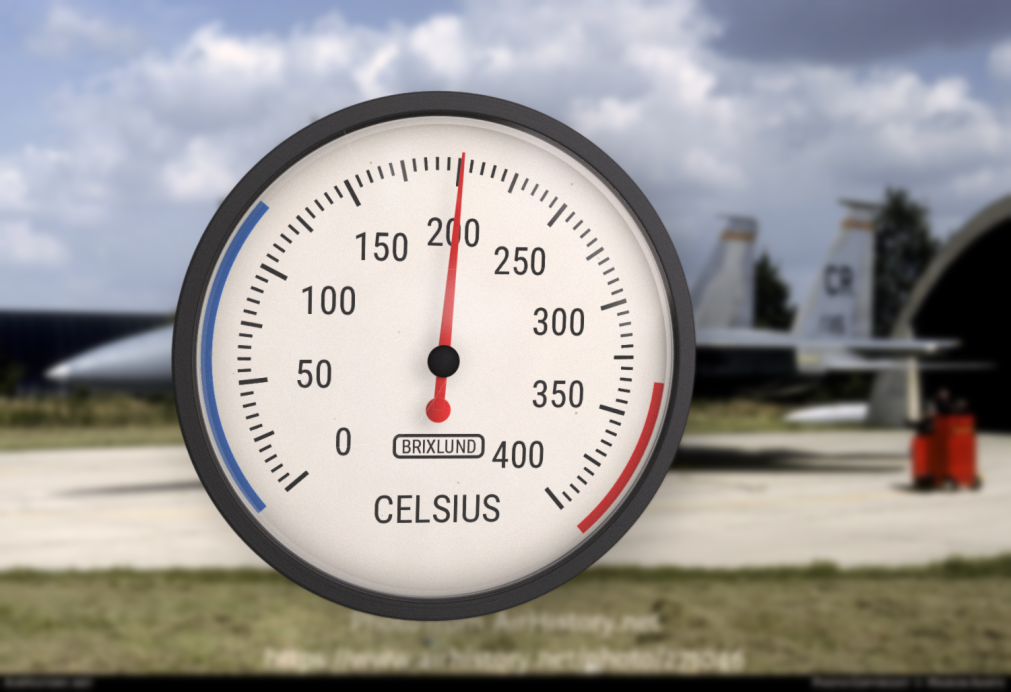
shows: value=200 unit=°C
